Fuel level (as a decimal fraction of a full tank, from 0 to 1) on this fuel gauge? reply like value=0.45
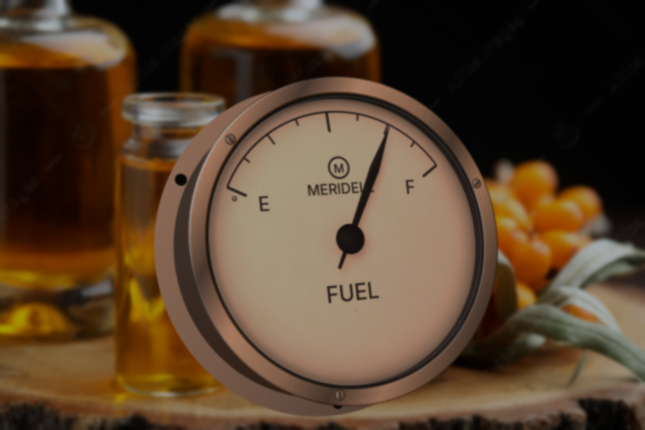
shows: value=0.75
